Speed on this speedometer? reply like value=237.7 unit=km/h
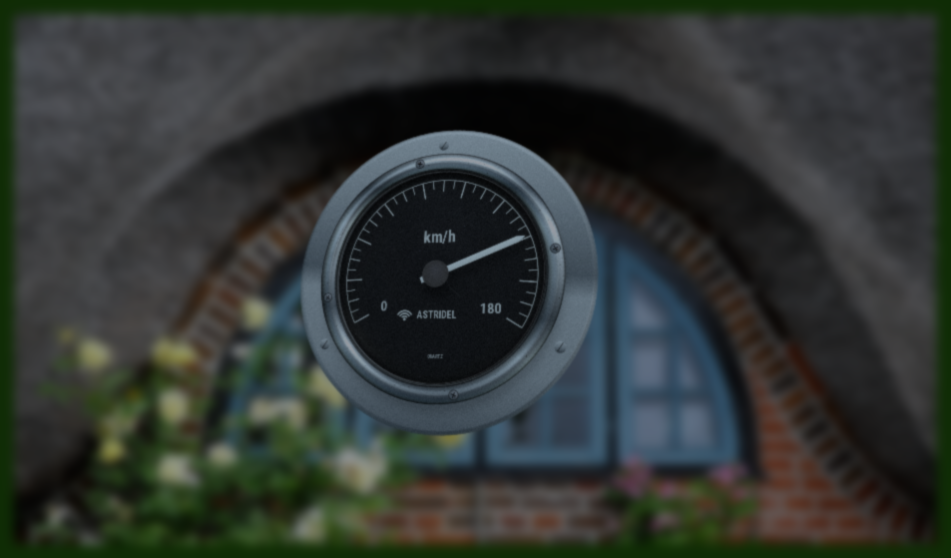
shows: value=140 unit=km/h
